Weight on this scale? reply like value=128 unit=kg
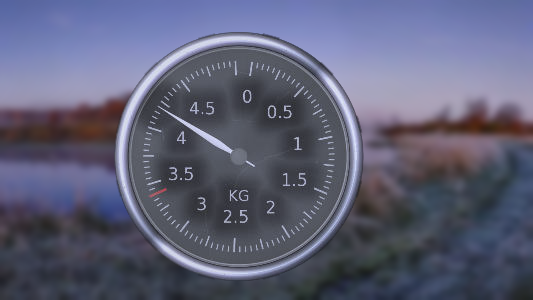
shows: value=4.2 unit=kg
